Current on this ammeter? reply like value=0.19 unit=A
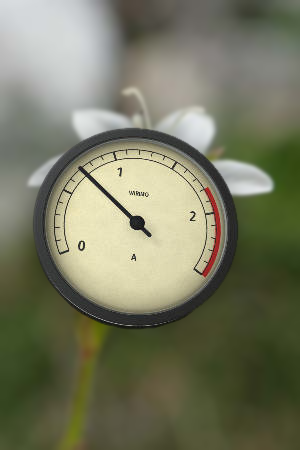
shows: value=0.7 unit=A
